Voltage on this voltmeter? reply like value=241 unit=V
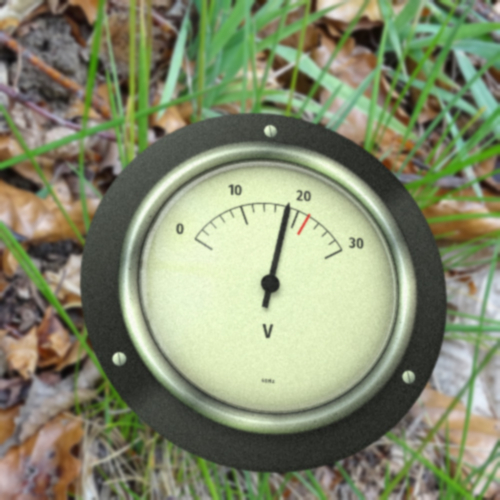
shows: value=18 unit=V
